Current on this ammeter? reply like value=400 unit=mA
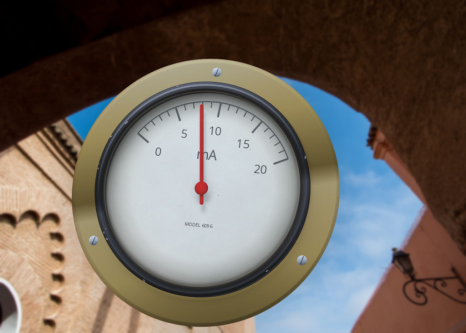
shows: value=8 unit=mA
